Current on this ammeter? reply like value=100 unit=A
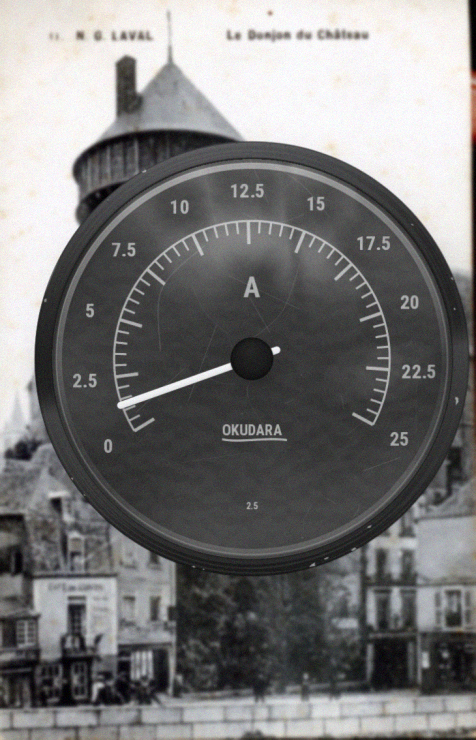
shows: value=1.25 unit=A
